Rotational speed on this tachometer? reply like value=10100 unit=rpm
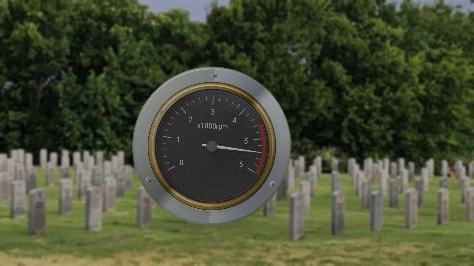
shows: value=5400 unit=rpm
